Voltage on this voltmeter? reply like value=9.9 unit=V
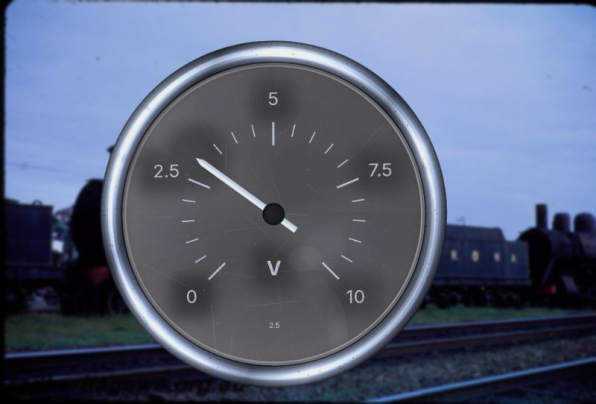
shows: value=3 unit=V
